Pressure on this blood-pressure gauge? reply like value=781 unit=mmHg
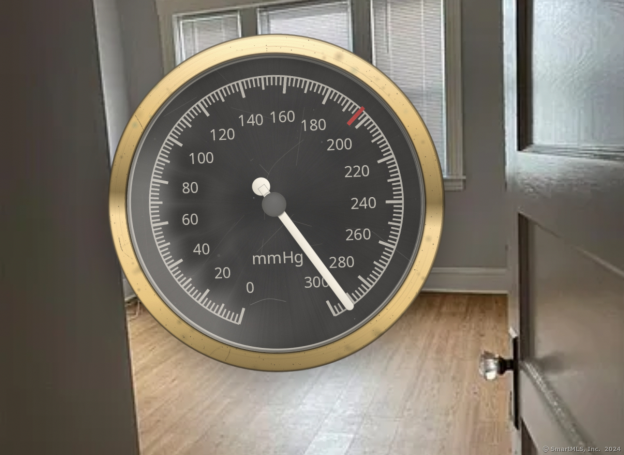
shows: value=292 unit=mmHg
